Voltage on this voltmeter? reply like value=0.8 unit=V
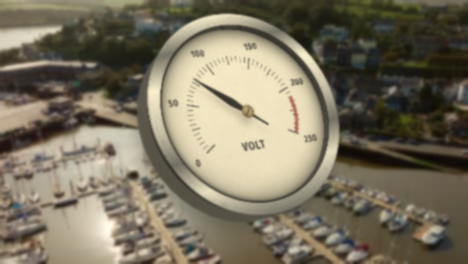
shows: value=75 unit=V
